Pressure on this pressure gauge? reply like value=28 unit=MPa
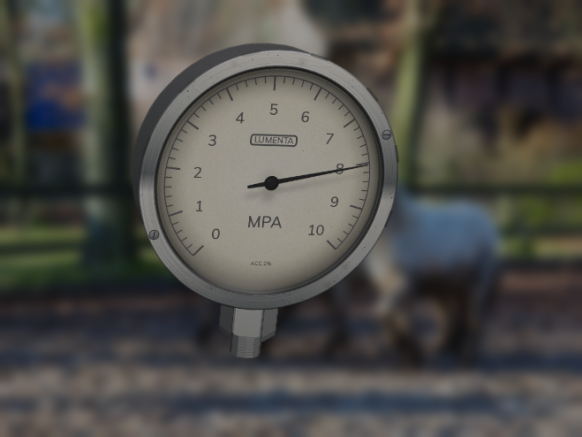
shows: value=8 unit=MPa
